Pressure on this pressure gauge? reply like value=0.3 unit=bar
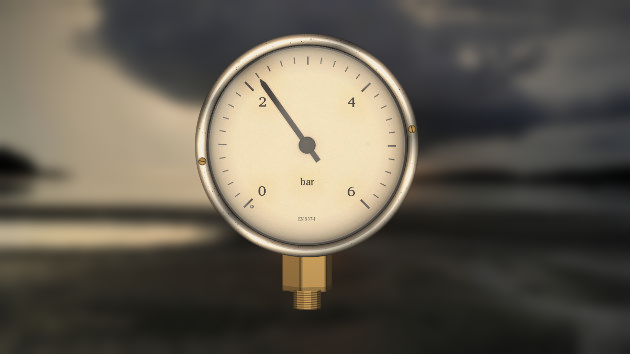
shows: value=2.2 unit=bar
